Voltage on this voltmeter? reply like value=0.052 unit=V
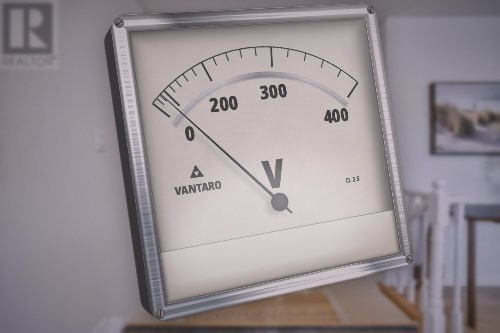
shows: value=80 unit=V
